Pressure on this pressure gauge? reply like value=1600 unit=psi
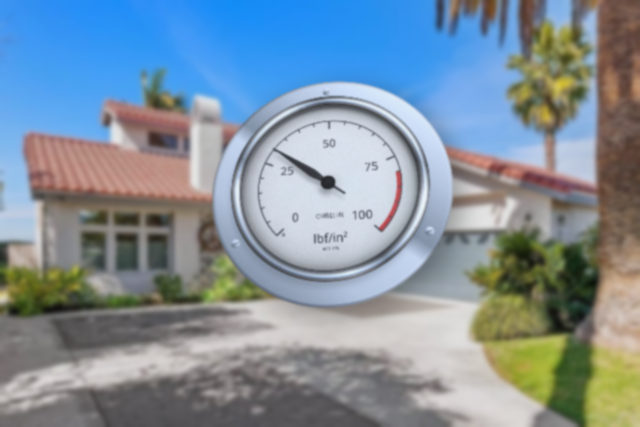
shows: value=30 unit=psi
